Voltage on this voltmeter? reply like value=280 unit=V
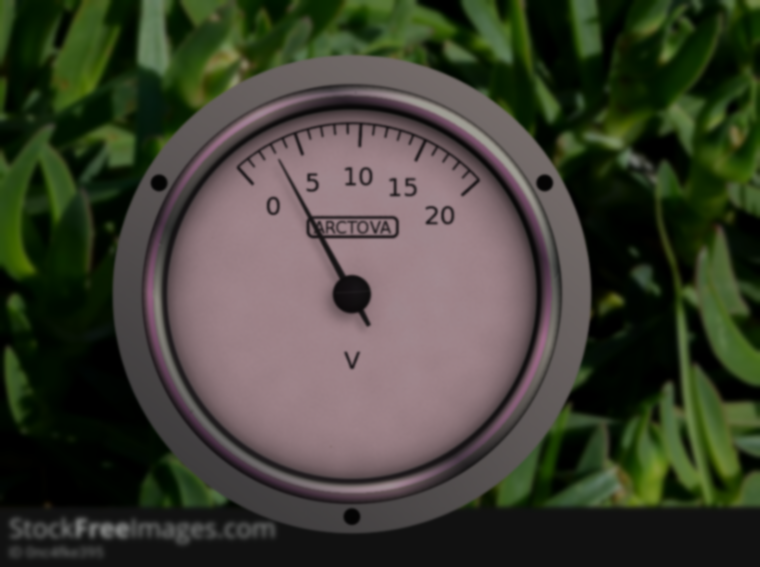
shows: value=3 unit=V
